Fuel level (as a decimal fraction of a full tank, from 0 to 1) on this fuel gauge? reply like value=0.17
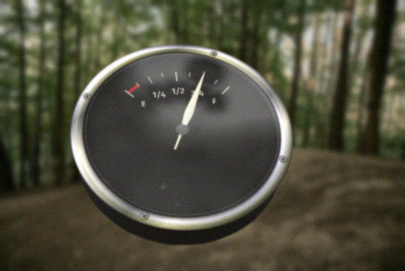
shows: value=0.75
